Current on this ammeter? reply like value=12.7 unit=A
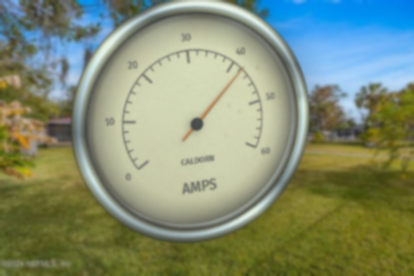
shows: value=42 unit=A
